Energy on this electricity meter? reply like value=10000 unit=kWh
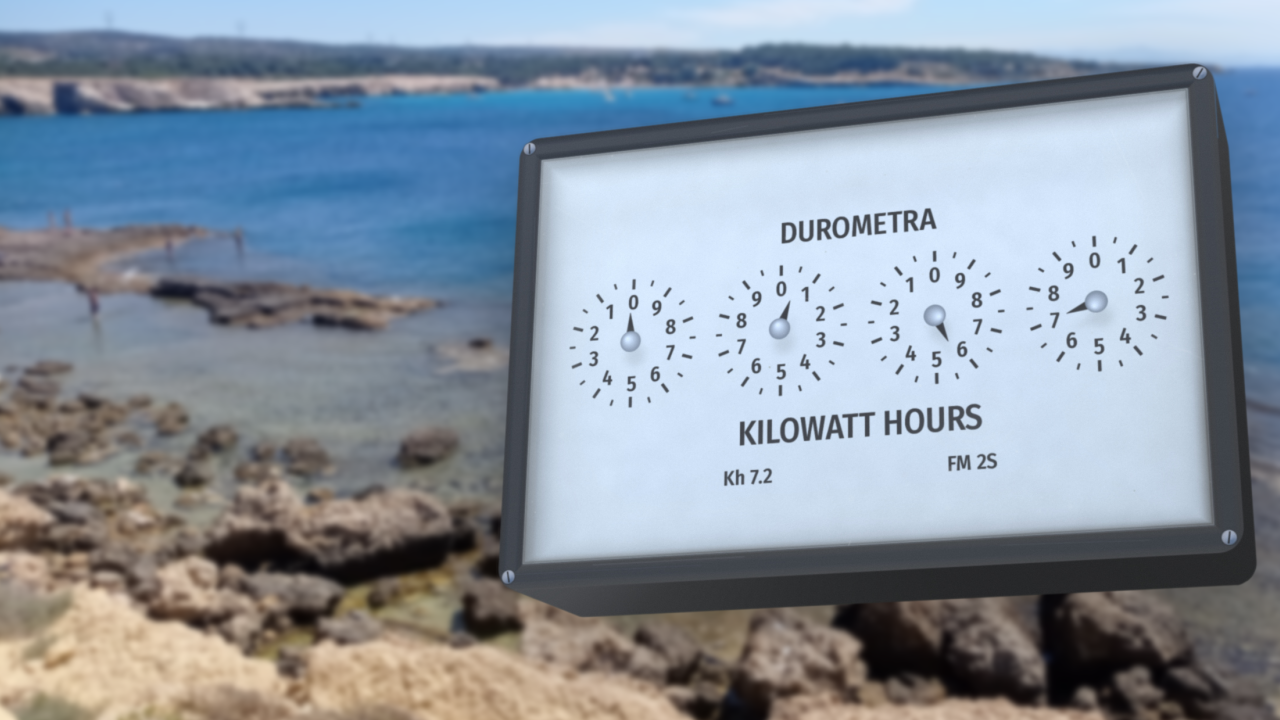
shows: value=57 unit=kWh
